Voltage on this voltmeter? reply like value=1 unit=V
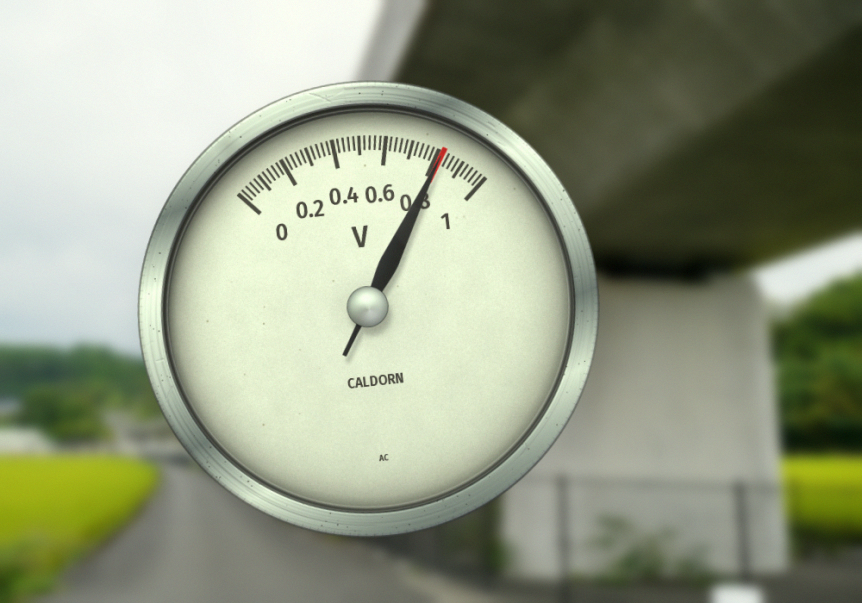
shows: value=0.82 unit=V
